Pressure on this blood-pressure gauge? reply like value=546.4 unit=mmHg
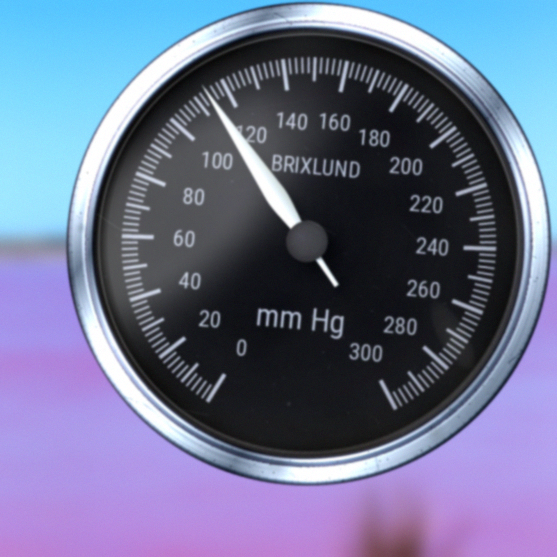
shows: value=114 unit=mmHg
